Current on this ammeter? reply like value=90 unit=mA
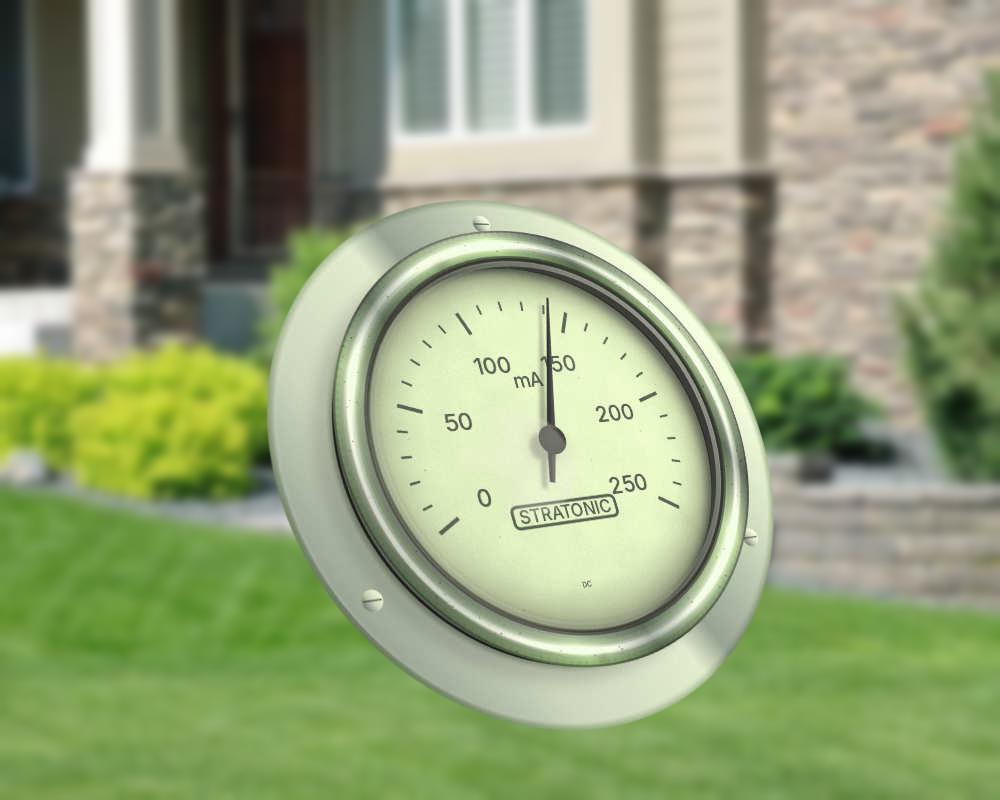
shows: value=140 unit=mA
